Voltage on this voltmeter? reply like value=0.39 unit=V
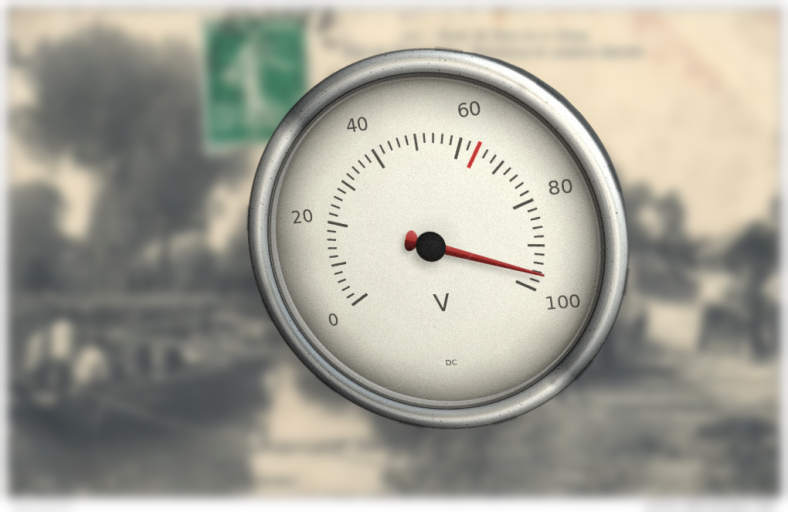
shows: value=96 unit=V
